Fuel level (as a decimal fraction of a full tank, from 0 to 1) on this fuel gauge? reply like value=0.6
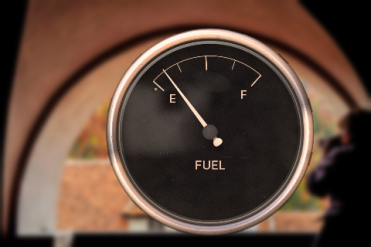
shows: value=0.125
